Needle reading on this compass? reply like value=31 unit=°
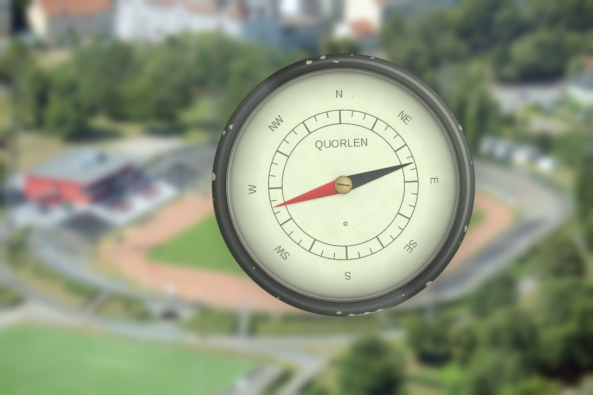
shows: value=255 unit=°
